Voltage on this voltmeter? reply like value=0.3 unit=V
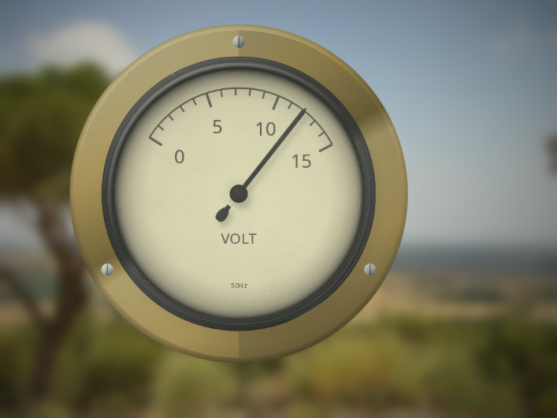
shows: value=12 unit=V
